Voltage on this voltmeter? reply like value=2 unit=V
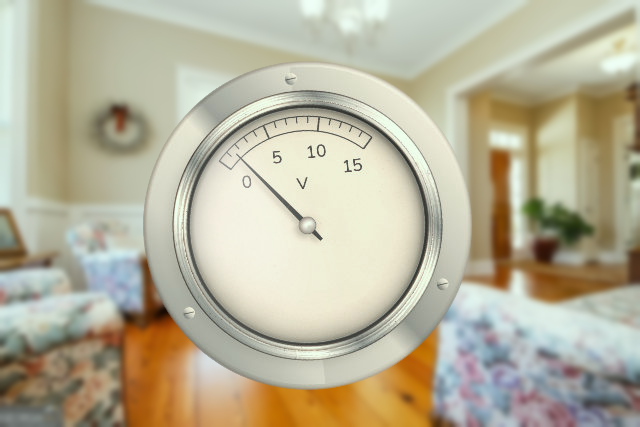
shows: value=1.5 unit=V
